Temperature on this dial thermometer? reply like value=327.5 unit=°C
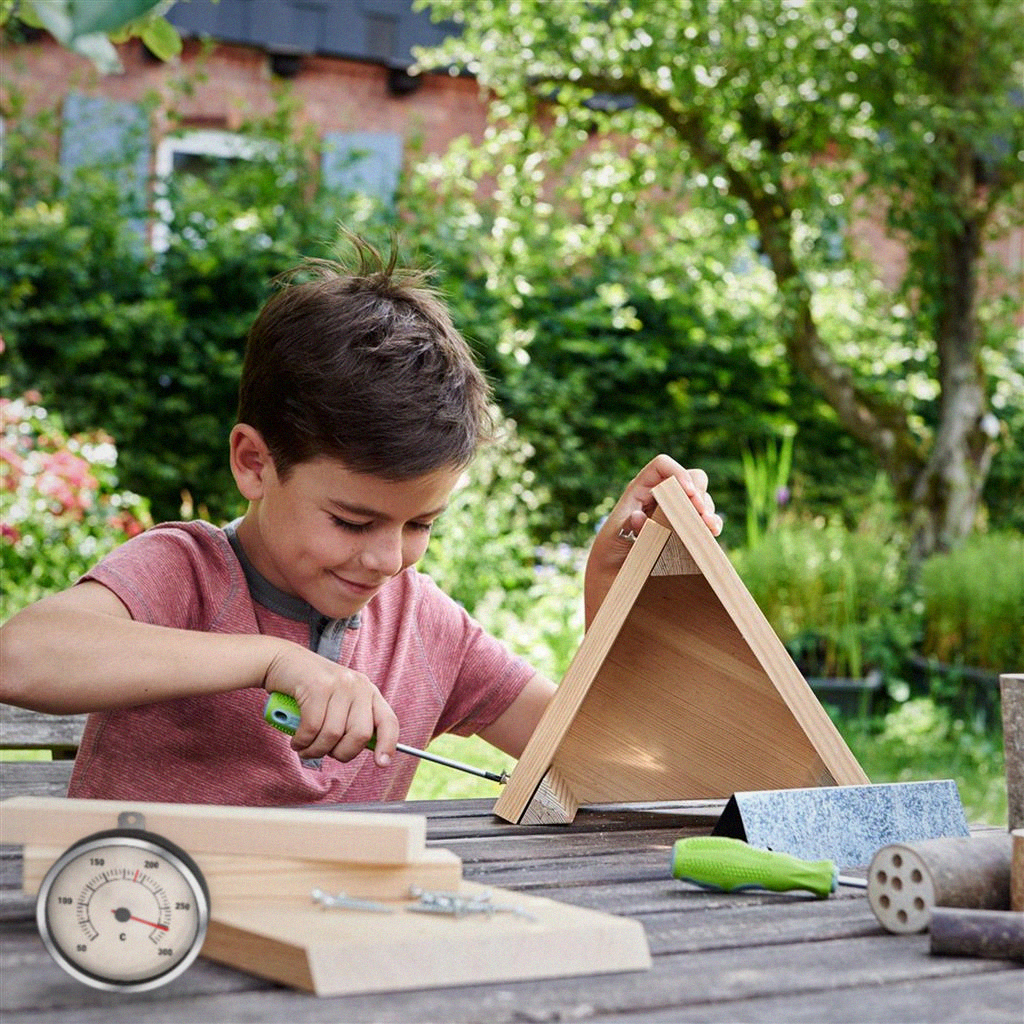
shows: value=275 unit=°C
